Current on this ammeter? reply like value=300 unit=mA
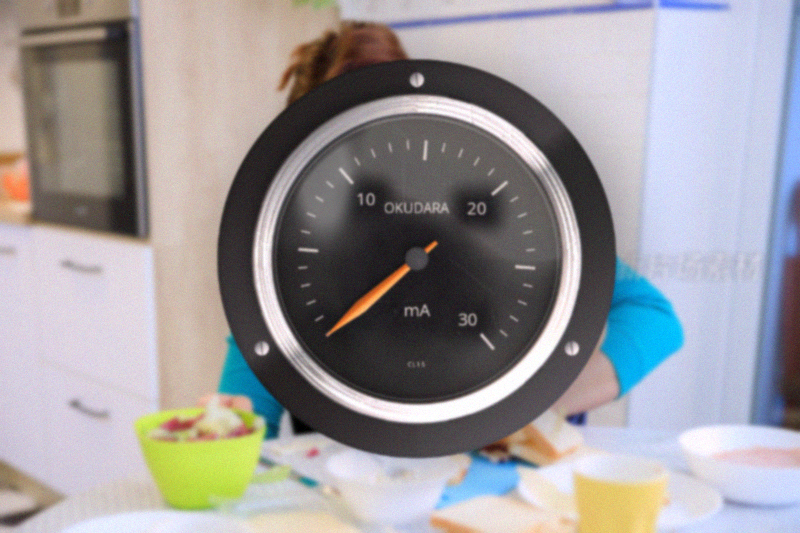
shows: value=0 unit=mA
